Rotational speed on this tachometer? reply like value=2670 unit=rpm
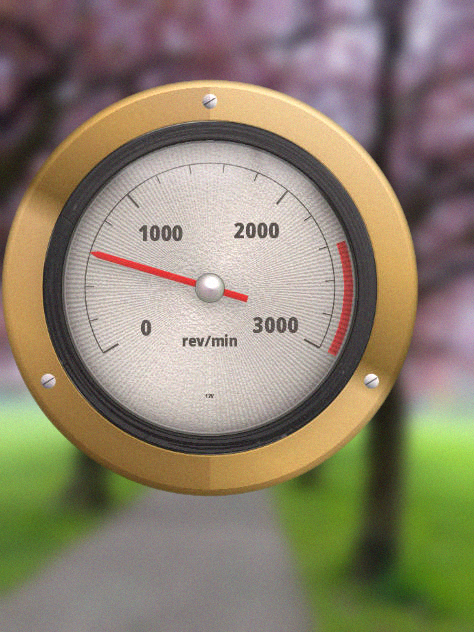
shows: value=600 unit=rpm
